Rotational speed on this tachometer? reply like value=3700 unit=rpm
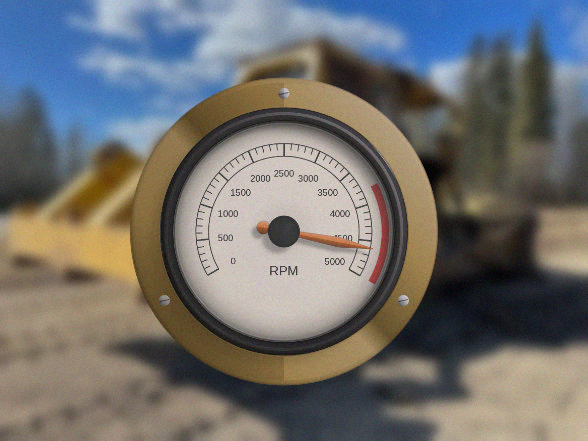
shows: value=4600 unit=rpm
